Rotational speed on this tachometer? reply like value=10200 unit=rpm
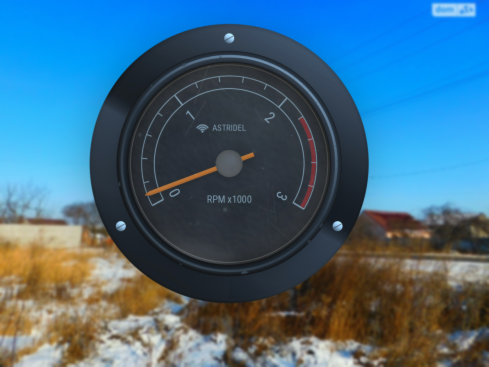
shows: value=100 unit=rpm
